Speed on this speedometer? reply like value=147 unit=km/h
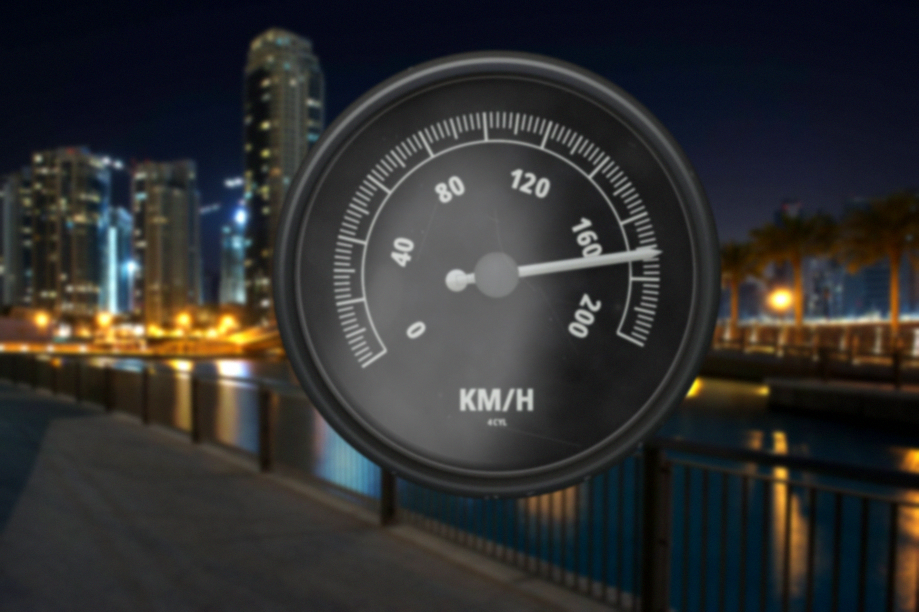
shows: value=172 unit=km/h
